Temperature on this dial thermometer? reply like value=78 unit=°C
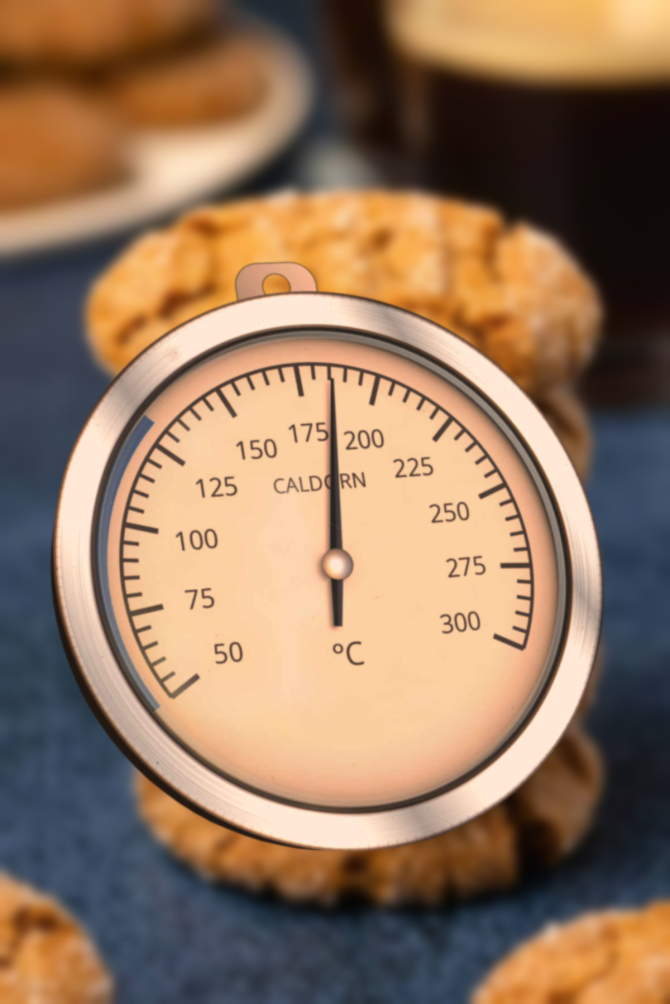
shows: value=185 unit=°C
